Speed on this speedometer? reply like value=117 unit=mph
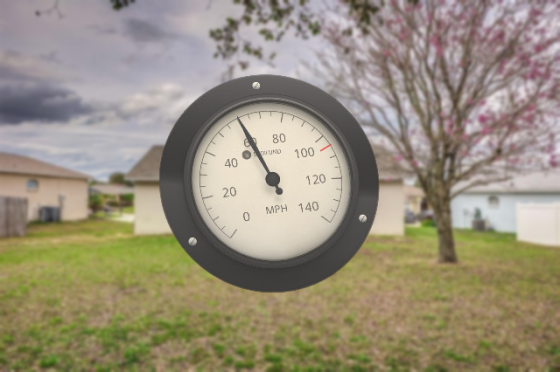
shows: value=60 unit=mph
